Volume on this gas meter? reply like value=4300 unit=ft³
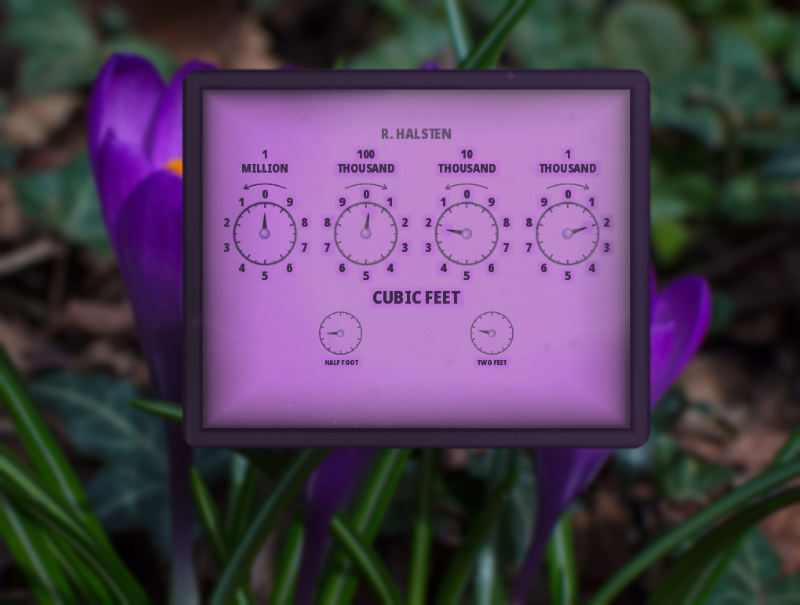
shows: value=2200 unit=ft³
